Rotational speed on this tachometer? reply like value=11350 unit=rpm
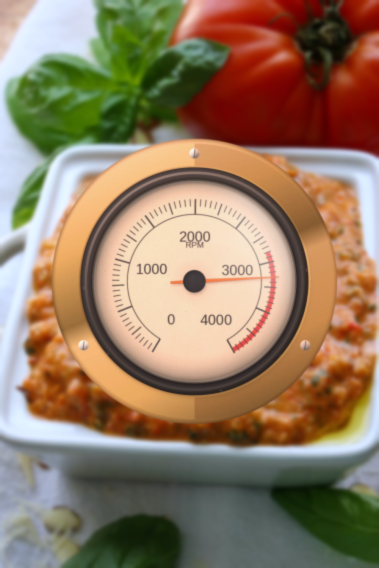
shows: value=3150 unit=rpm
